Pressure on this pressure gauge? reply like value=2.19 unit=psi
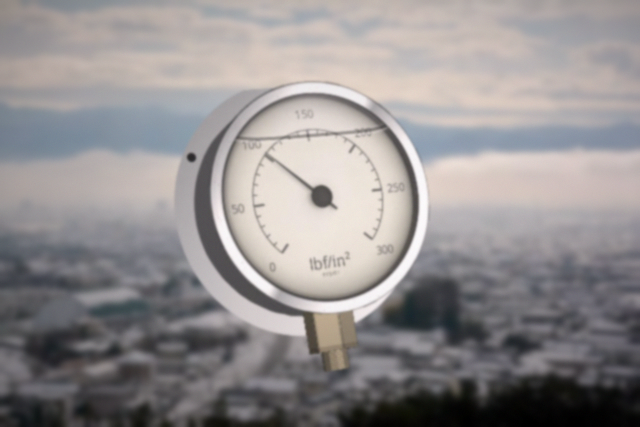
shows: value=100 unit=psi
